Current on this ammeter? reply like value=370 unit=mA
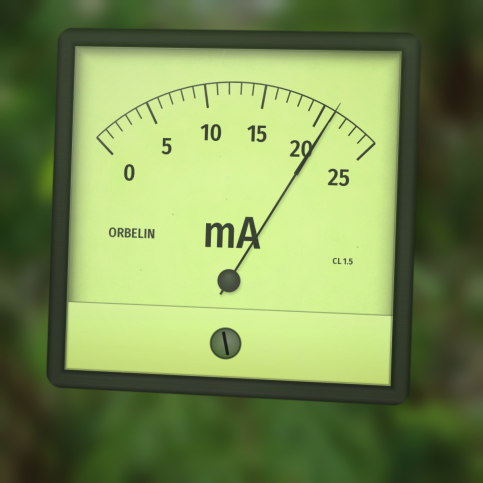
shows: value=21 unit=mA
